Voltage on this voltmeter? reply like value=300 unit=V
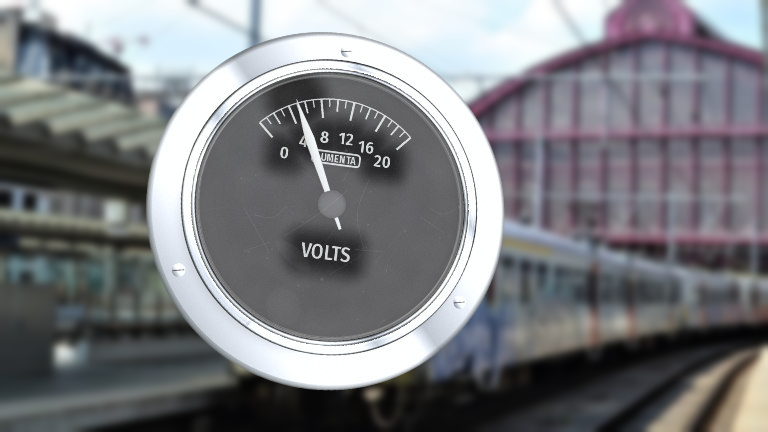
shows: value=5 unit=V
